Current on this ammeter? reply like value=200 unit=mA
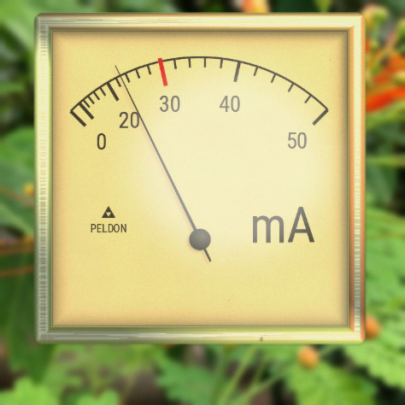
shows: value=23 unit=mA
